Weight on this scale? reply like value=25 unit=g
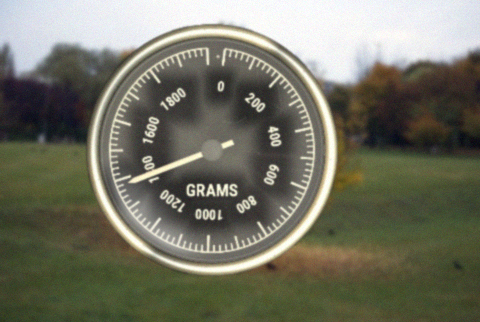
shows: value=1380 unit=g
